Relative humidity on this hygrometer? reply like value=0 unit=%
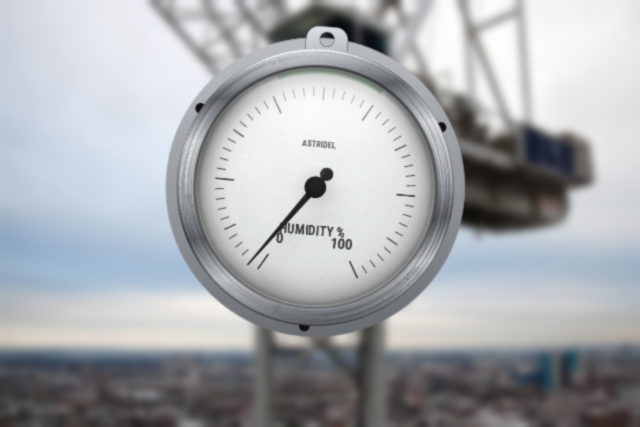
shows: value=2 unit=%
